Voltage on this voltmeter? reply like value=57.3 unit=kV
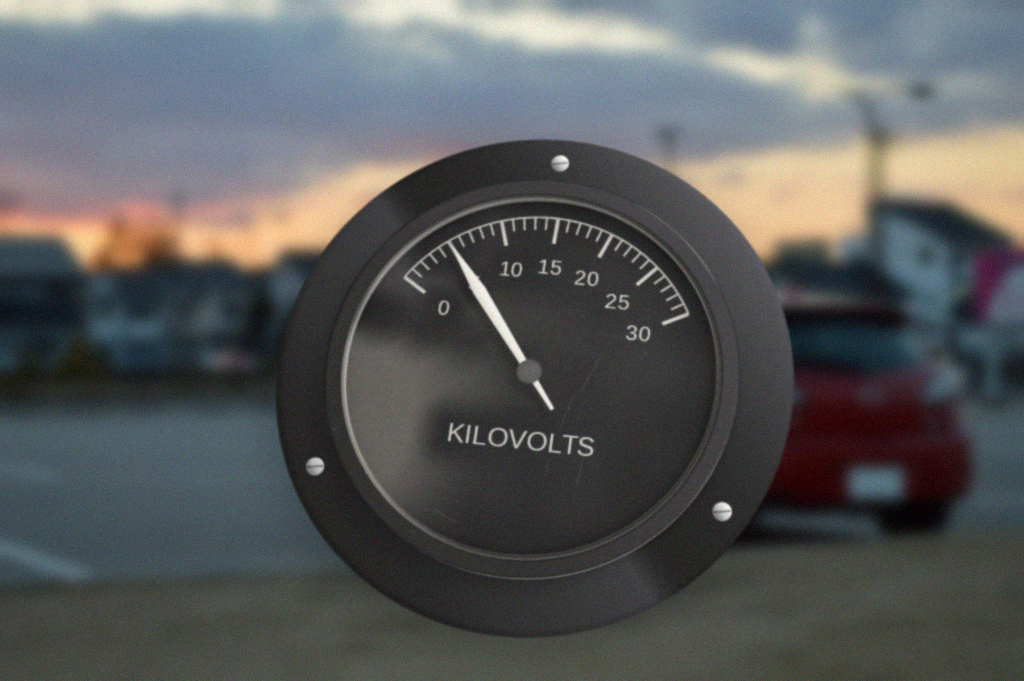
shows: value=5 unit=kV
